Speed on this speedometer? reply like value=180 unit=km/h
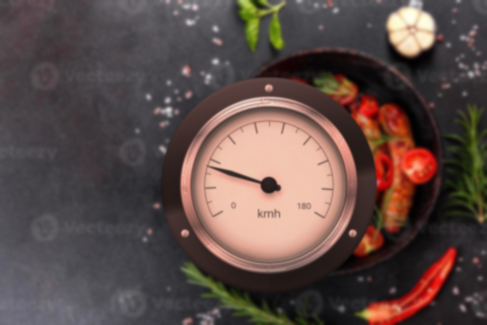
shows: value=35 unit=km/h
